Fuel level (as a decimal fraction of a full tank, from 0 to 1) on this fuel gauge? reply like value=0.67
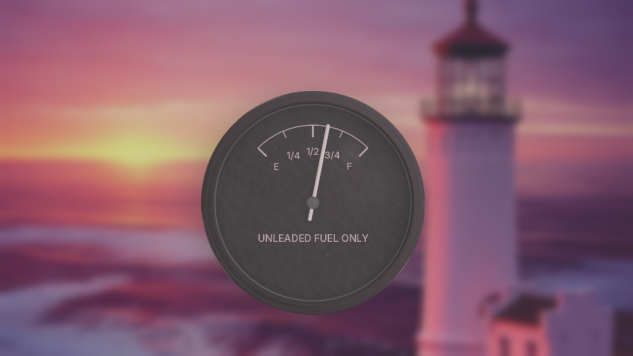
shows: value=0.625
